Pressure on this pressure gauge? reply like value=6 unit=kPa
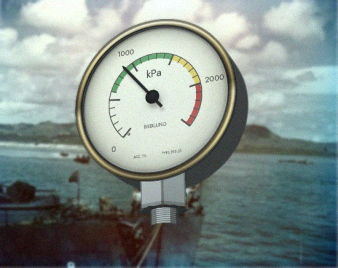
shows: value=900 unit=kPa
